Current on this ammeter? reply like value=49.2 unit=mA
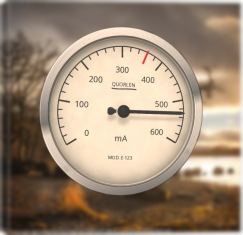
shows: value=530 unit=mA
